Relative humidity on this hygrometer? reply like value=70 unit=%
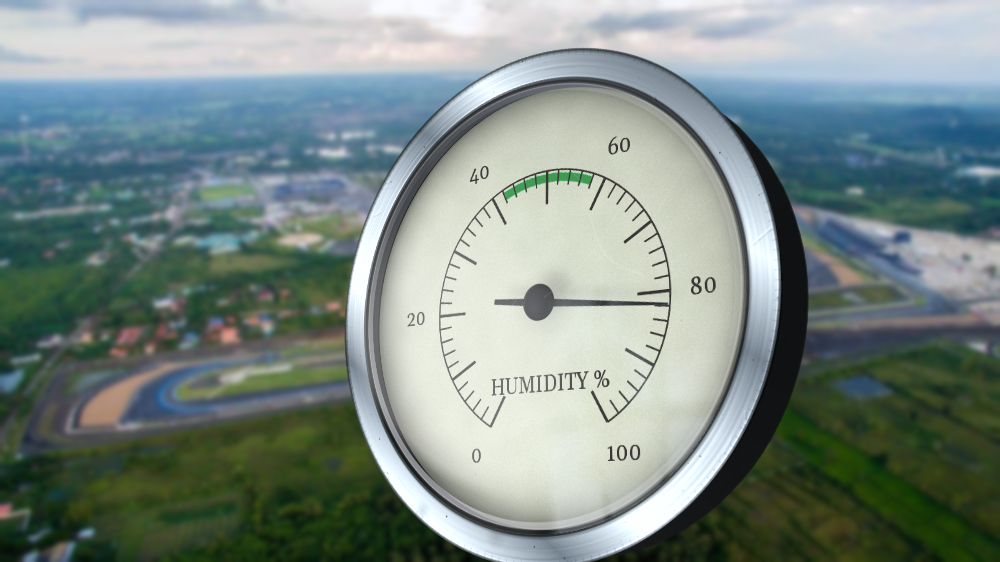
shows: value=82 unit=%
